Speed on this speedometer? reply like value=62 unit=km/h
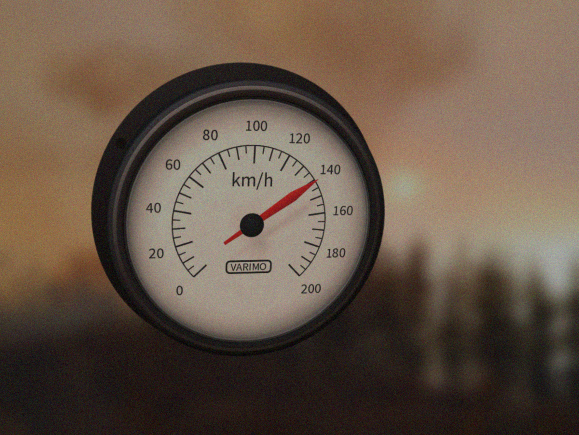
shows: value=140 unit=km/h
